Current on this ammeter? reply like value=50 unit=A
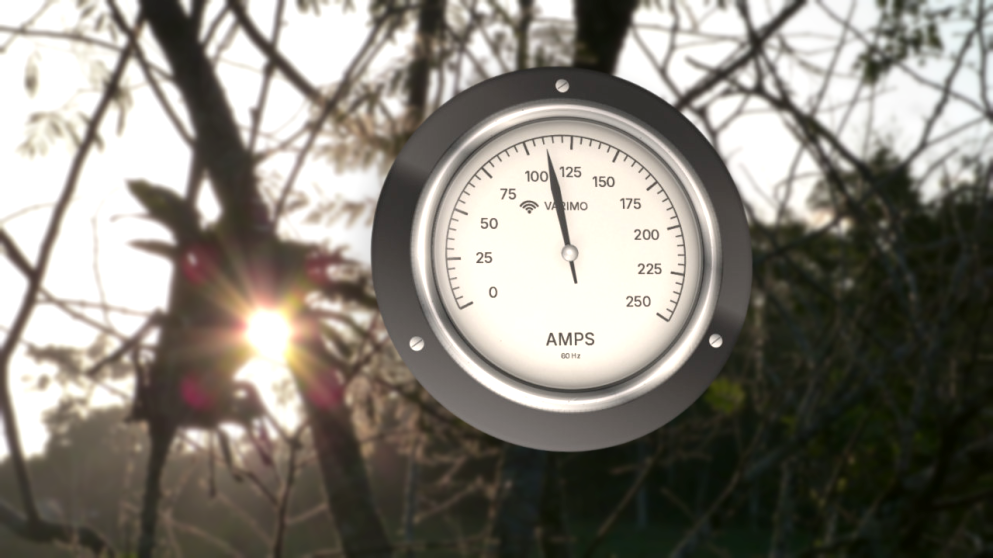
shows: value=110 unit=A
